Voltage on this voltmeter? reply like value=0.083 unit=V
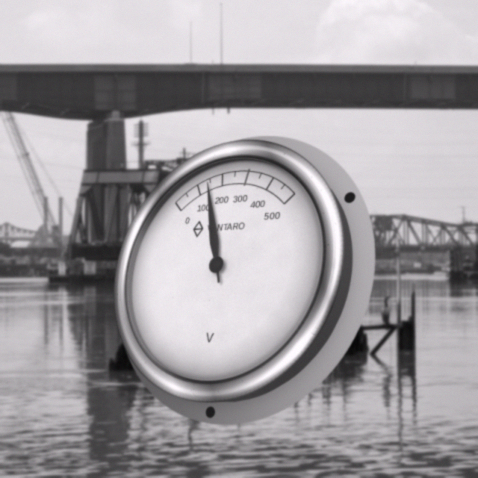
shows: value=150 unit=V
